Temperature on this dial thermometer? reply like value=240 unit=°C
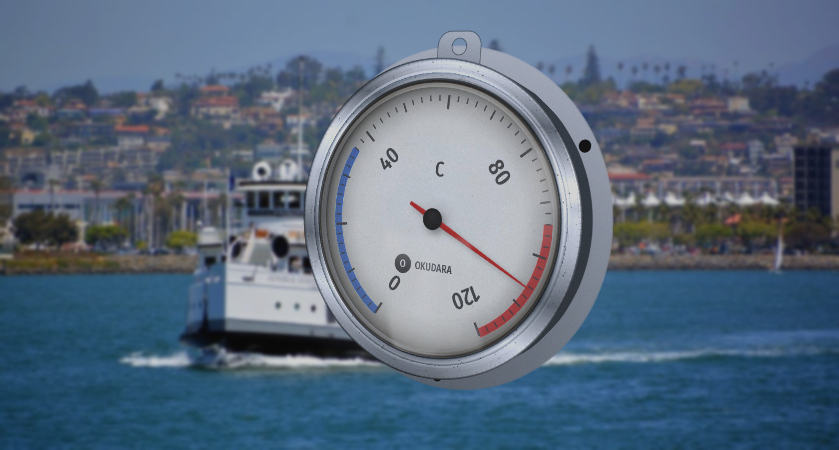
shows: value=106 unit=°C
